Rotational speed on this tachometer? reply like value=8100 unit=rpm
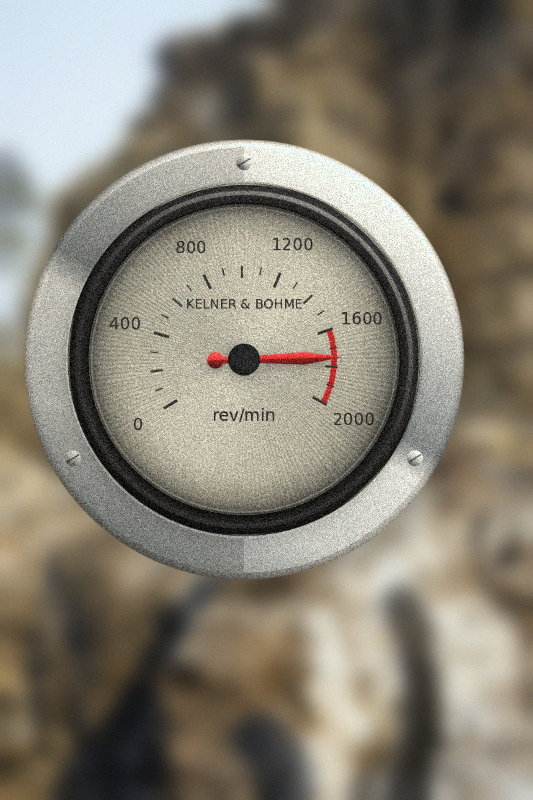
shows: value=1750 unit=rpm
